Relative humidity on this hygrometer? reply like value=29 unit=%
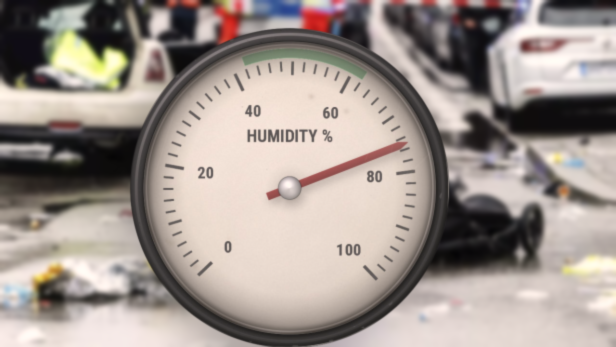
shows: value=75 unit=%
